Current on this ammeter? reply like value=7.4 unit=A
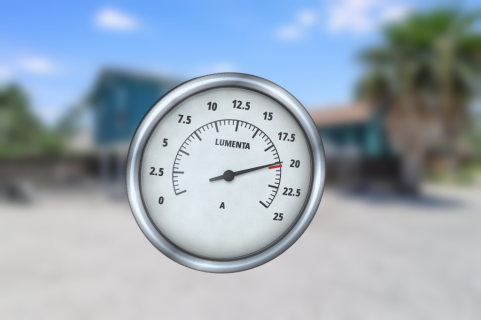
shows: value=19.5 unit=A
